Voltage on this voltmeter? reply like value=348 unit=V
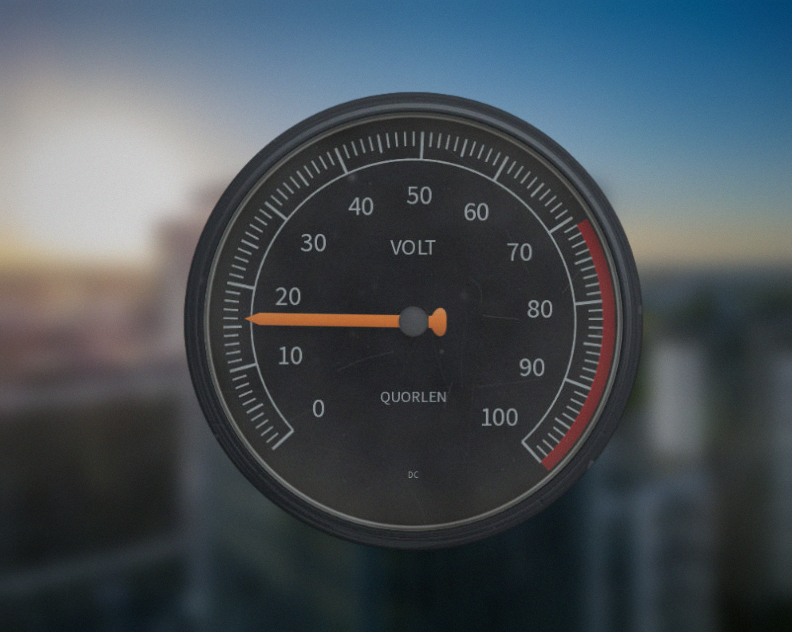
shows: value=16 unit=V
